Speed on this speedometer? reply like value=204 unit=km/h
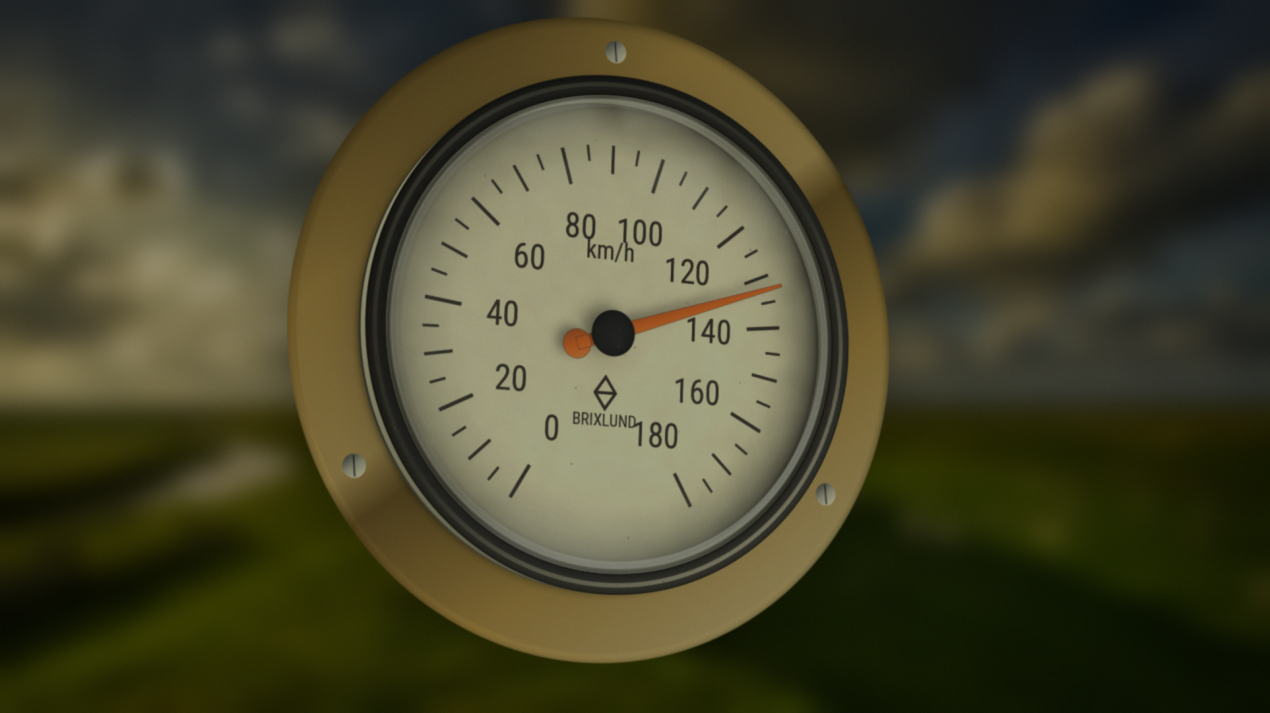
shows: value=132.5 unit=km/h
